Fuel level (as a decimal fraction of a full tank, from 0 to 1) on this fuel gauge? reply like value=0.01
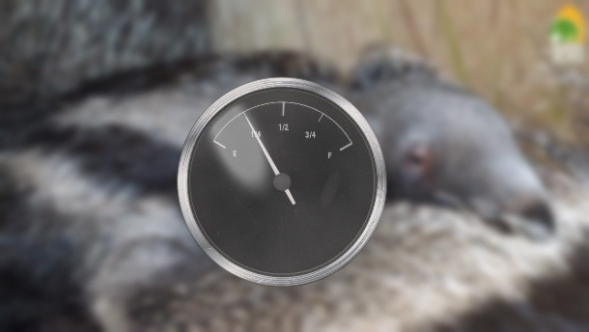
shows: value=0.25
